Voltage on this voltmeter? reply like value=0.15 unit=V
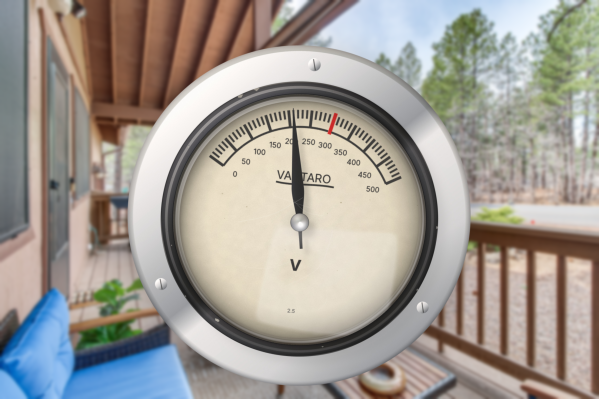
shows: value=210 unit=V
